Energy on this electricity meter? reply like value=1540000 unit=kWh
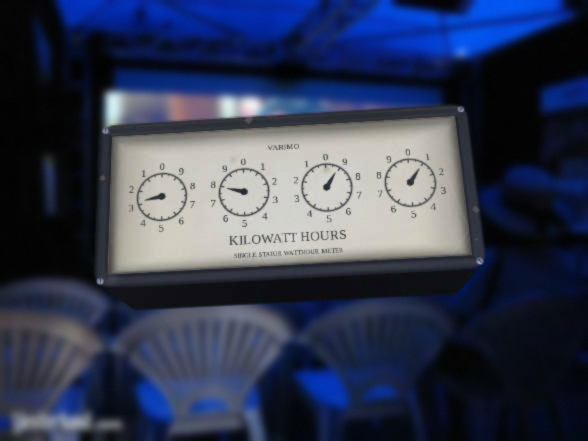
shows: value=2791 unit=kWh
